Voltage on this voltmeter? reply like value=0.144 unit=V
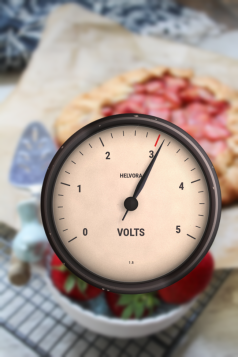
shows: value=3.1 unit=V
